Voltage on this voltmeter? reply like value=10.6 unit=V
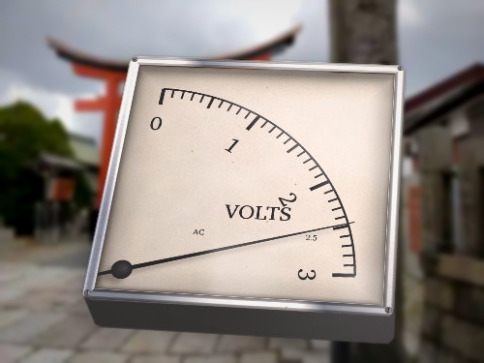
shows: value=2.5 unit=V
